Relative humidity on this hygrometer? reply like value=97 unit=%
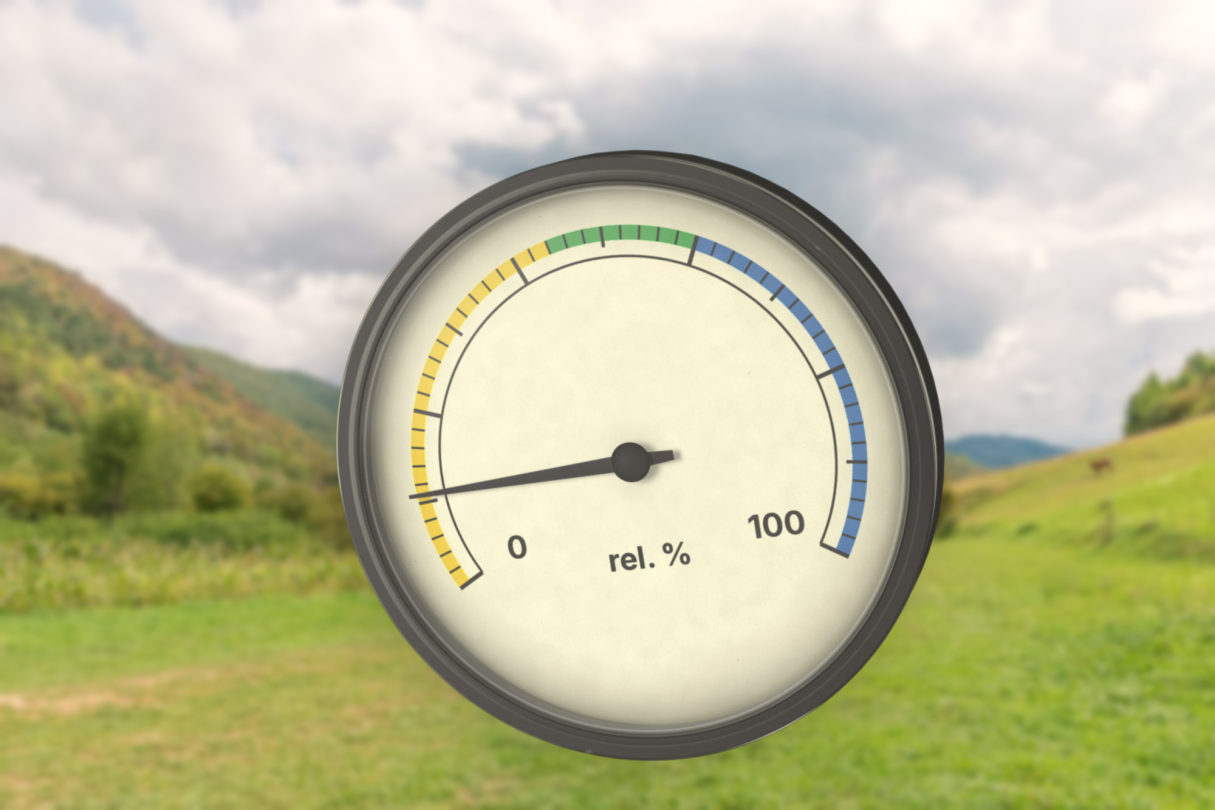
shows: value=11 unit=%
